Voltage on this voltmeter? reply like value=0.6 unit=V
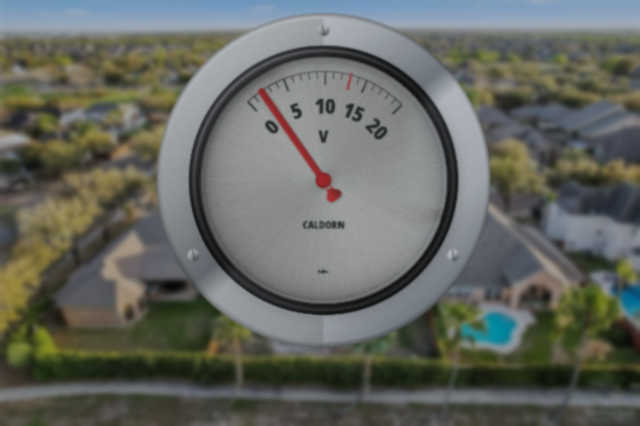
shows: value=2 unit=V
